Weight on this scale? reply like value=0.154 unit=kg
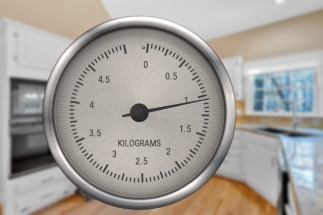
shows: value=1.05 unit=kg
